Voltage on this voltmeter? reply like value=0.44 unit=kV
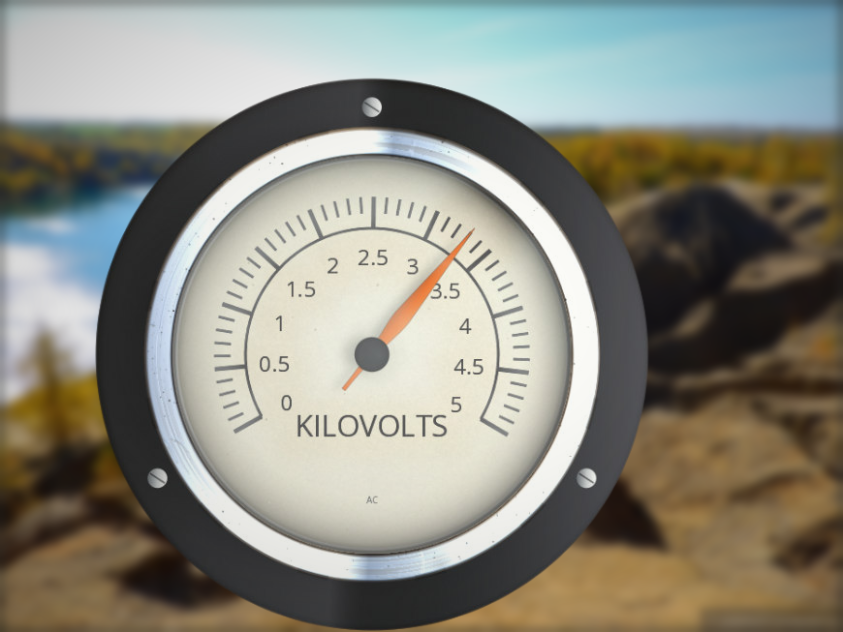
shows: value=3.3 unit=kV
